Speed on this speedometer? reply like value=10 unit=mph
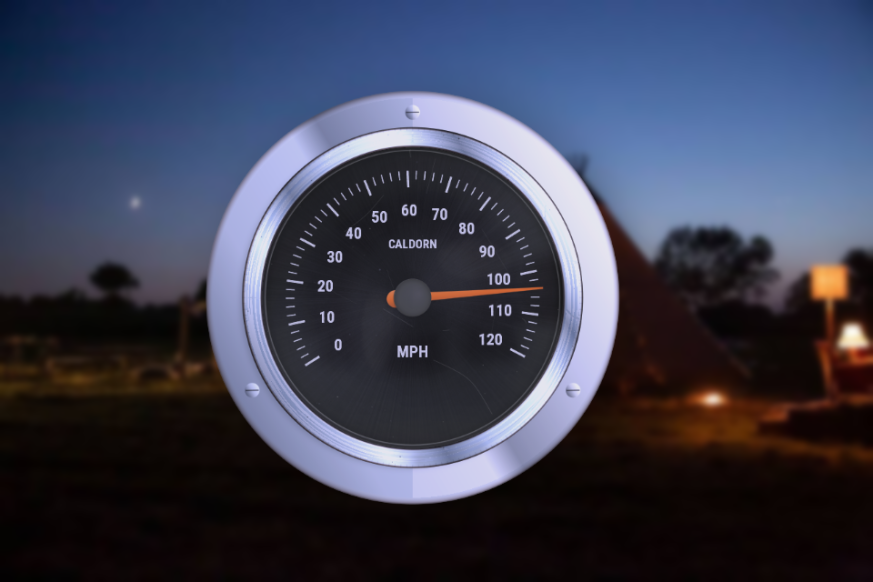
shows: value=104 unit=mph
